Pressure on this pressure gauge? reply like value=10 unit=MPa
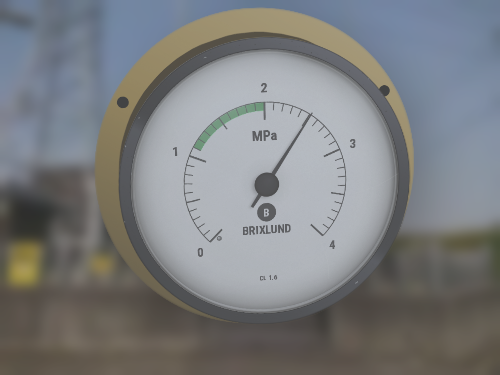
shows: value=2.5 unit=MPa
